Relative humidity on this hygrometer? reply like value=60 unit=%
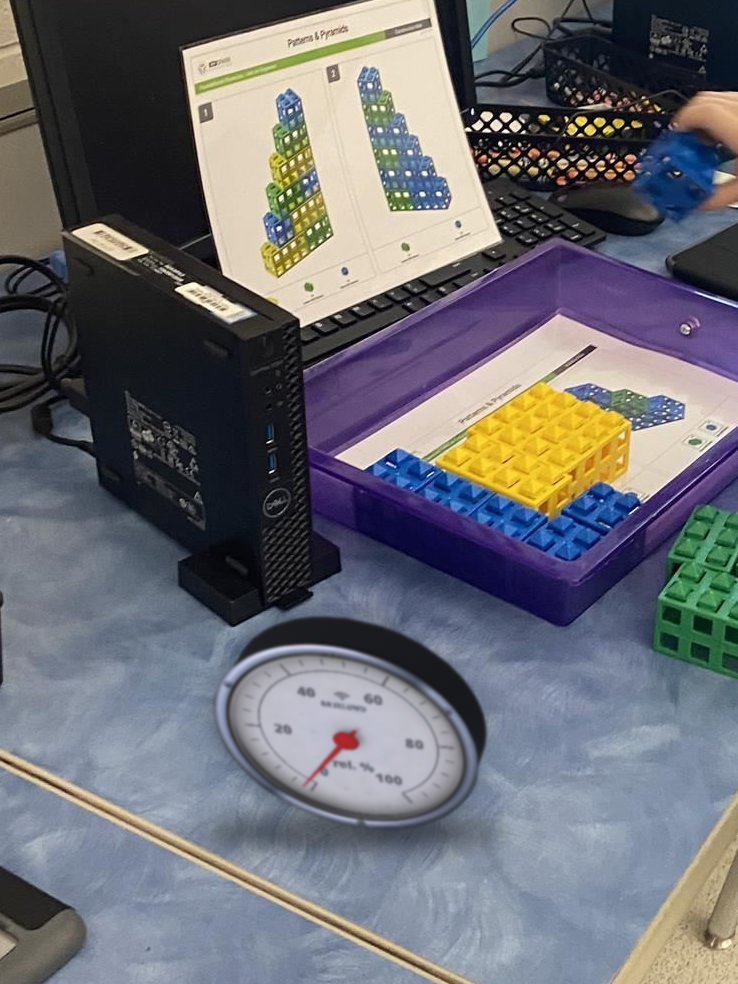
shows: value=2 unit=%
